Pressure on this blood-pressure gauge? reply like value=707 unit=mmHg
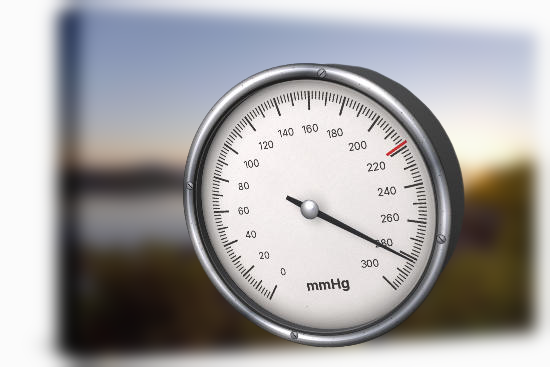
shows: value=280 unit=mmHg
